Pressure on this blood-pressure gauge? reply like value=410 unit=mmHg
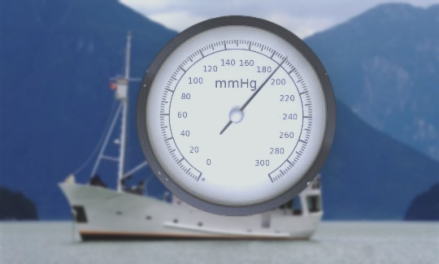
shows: value=190 unit=mmHg
